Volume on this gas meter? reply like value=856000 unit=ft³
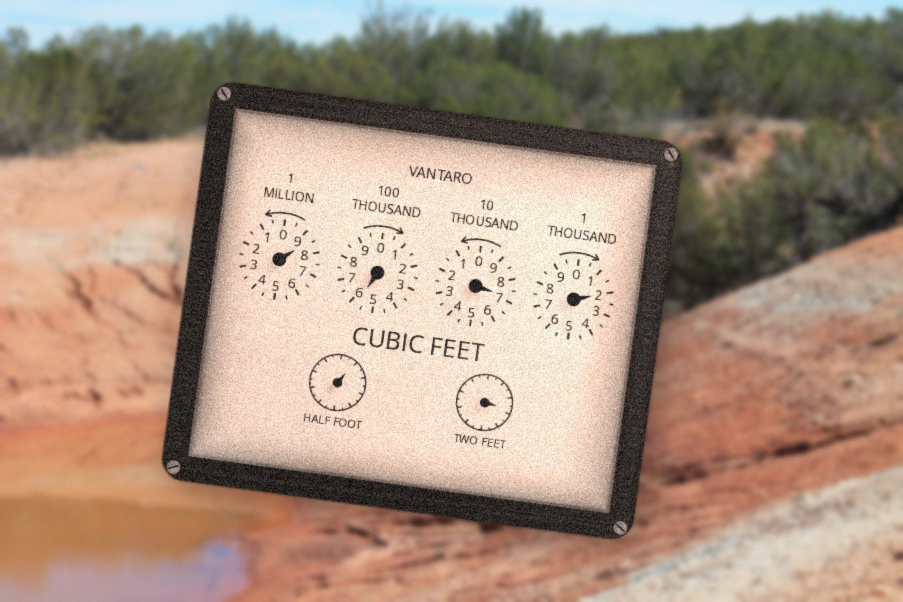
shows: value=857200 unit=ft³
